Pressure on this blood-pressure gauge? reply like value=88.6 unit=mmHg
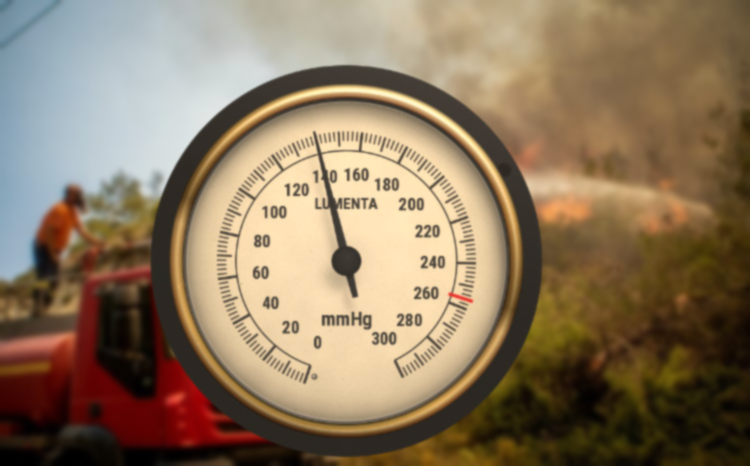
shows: value=140 unit=mmHg
